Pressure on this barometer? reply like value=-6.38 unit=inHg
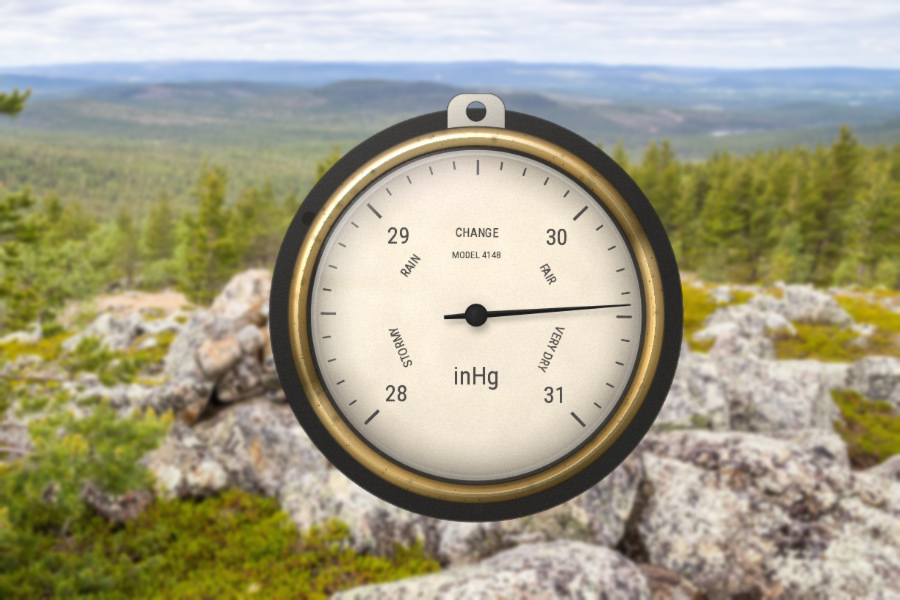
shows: value=30.45 unit=inHg
